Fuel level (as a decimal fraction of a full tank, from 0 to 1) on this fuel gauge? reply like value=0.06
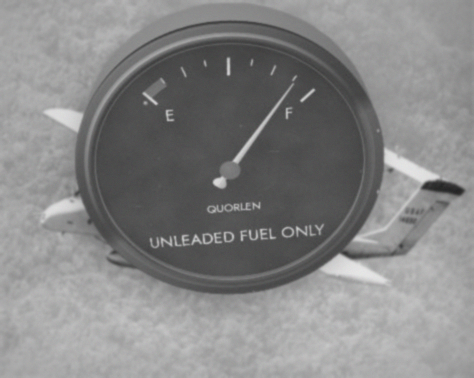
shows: value=0.875
